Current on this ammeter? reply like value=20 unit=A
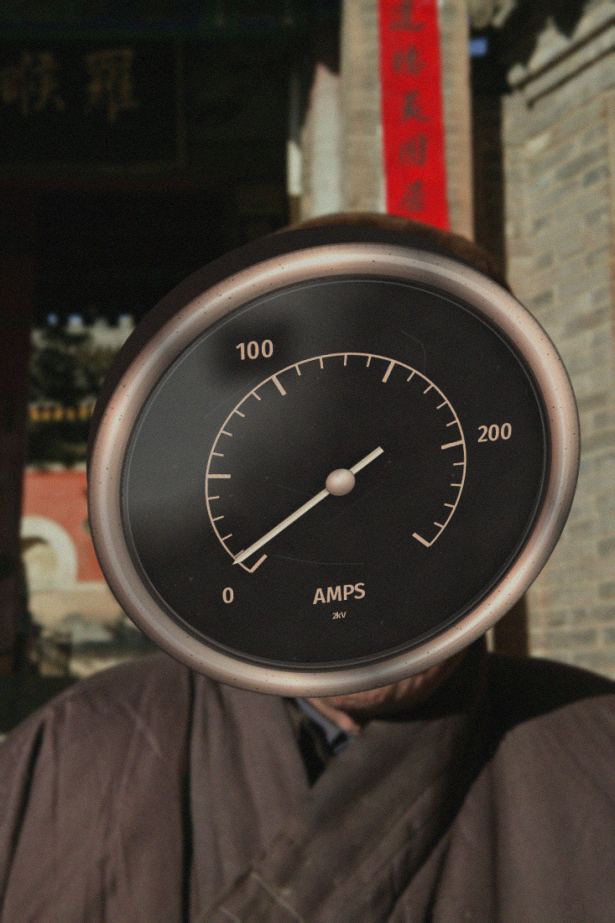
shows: value=10 unit=A
